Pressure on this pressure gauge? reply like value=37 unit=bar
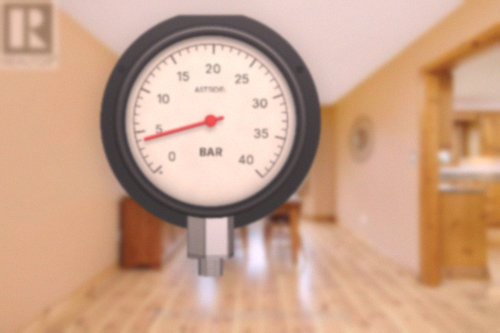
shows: value=4 unit=bar
